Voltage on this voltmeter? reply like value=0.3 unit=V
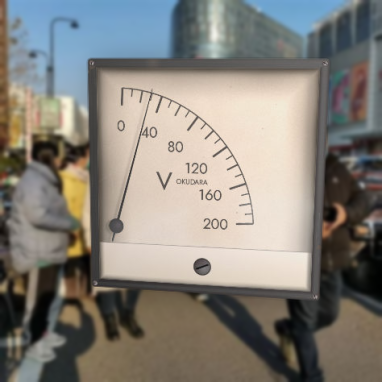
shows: value=30 unit=V
